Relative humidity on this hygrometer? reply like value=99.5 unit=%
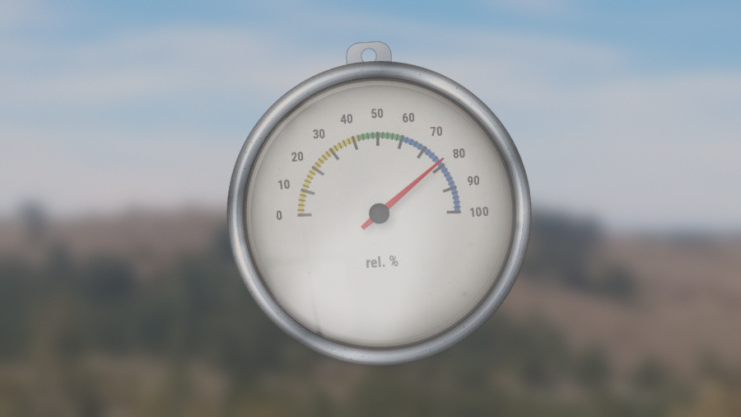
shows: value=78 unit=%
